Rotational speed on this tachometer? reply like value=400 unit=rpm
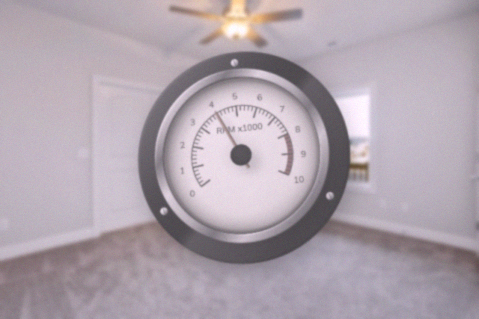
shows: value=4000 unit=rpm
